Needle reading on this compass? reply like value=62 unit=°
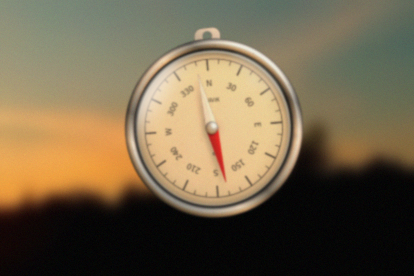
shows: value=170 unit=°
